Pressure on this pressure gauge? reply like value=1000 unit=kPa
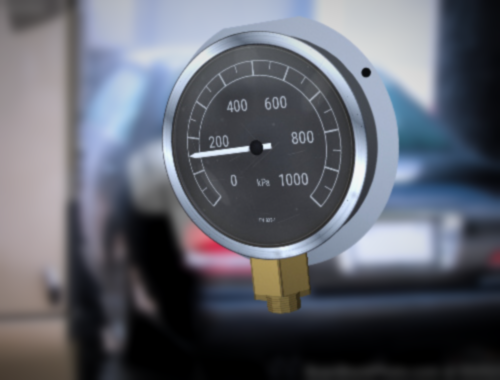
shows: value=150 unit=kPa
